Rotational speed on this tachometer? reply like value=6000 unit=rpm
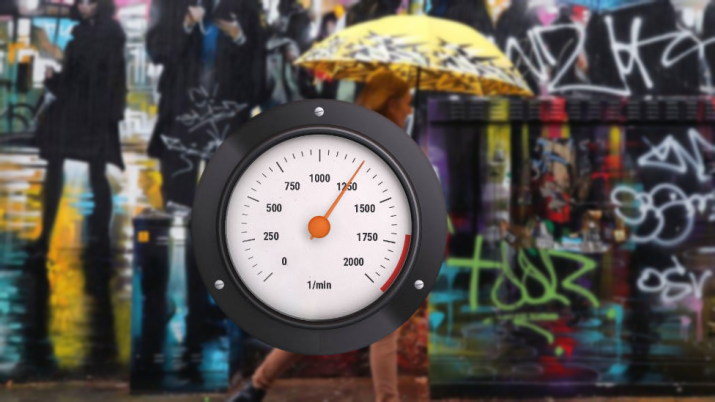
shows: value=1250 unit=rpm
